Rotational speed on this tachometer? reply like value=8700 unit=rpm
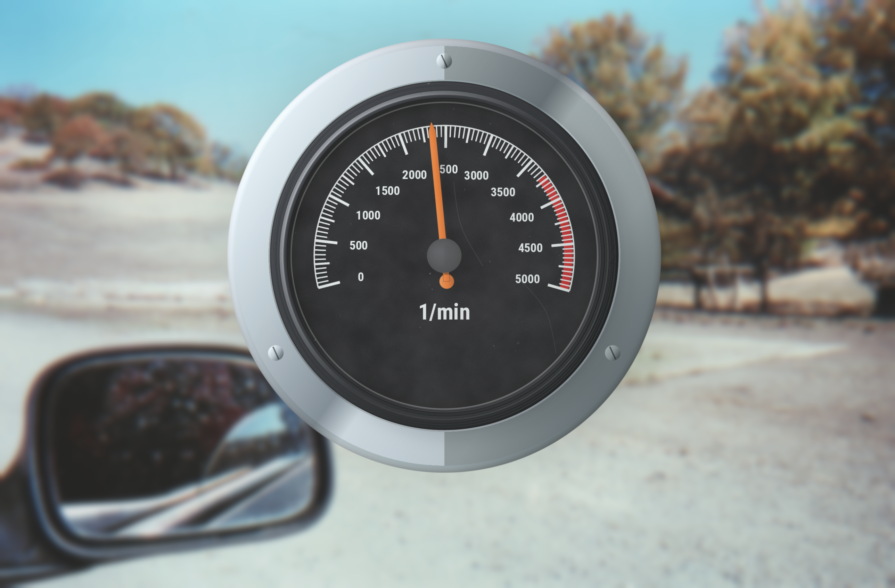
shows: value=2350 unit=rpm
